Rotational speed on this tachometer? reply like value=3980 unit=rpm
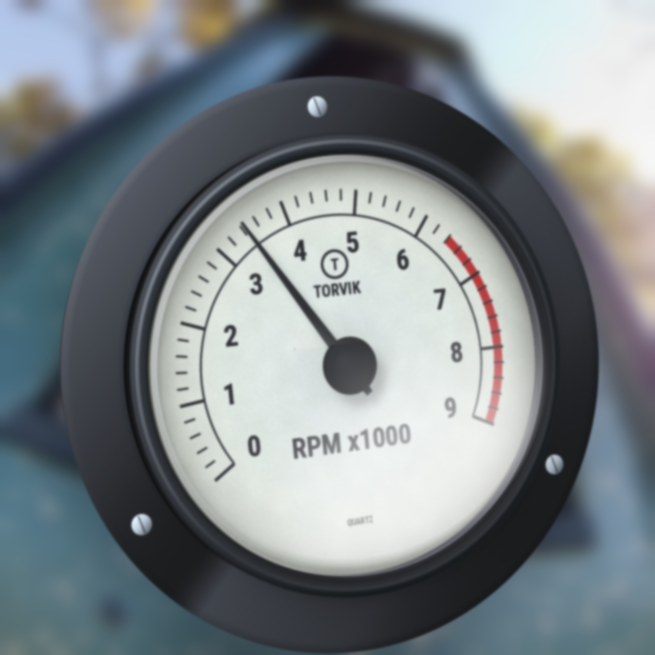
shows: value=3400 unit=rpm
